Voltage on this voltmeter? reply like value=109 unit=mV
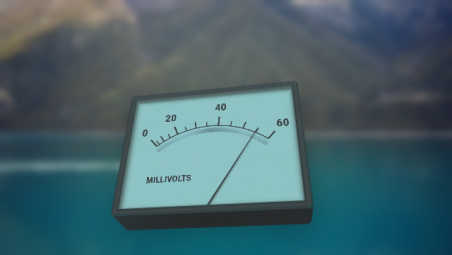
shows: value=55 unit=mV
